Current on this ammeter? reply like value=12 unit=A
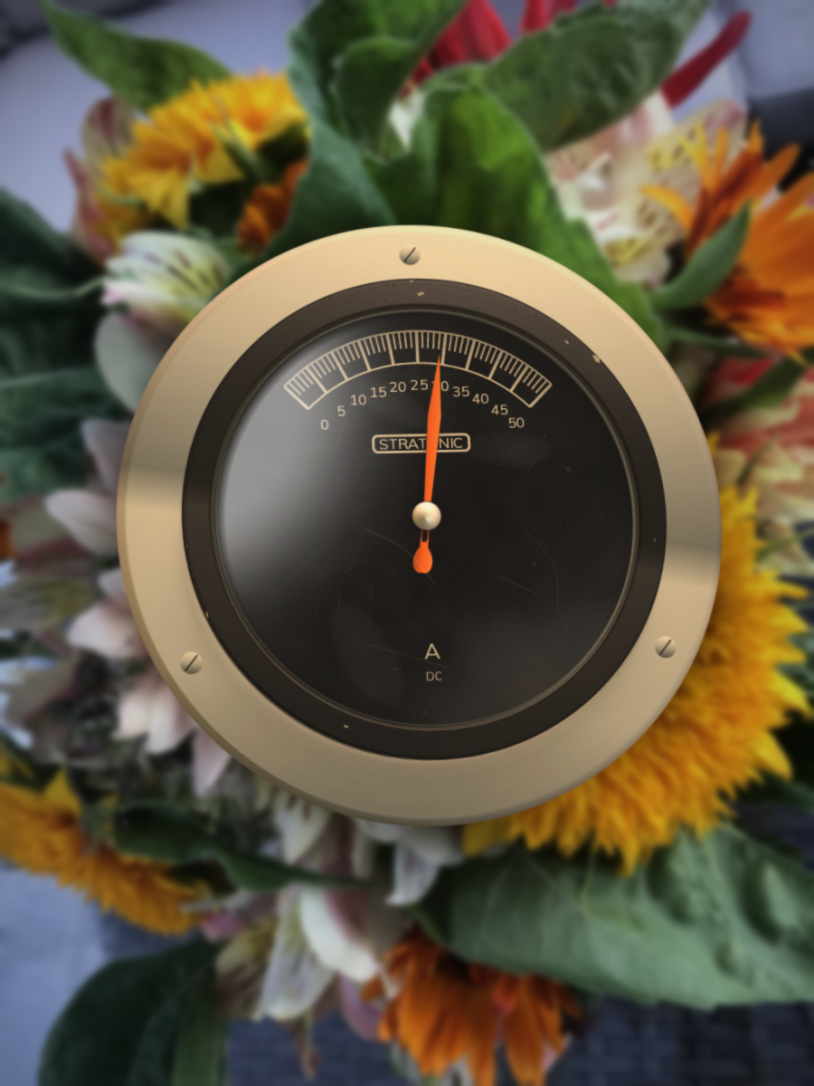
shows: value=29 unit=A
